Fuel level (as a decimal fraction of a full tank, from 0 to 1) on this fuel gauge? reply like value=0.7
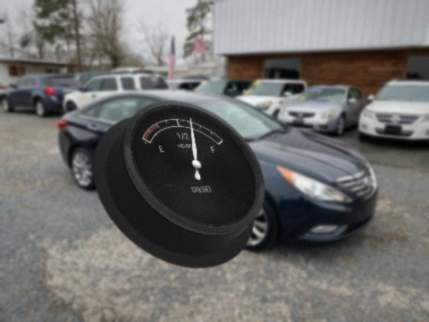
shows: value=0.625
